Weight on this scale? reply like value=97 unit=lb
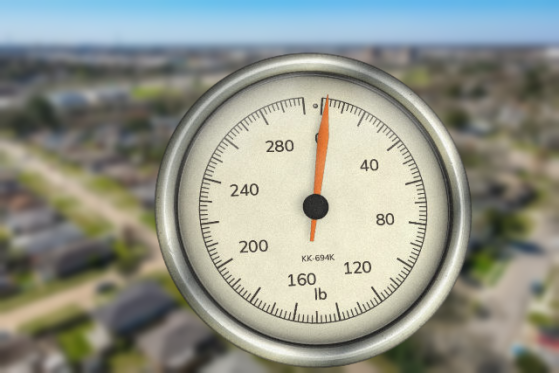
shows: value=2 unit=lb
